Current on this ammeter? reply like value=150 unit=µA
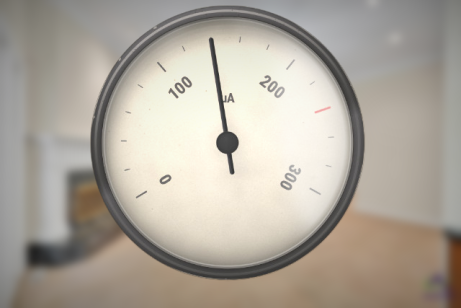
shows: value=140 unit=µA
